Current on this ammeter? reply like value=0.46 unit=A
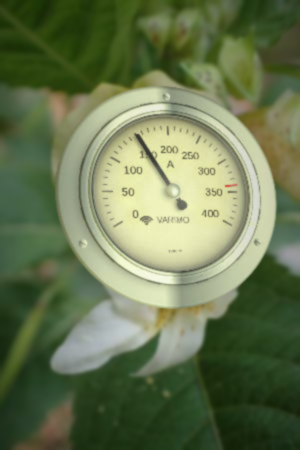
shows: value=150 unit=A
